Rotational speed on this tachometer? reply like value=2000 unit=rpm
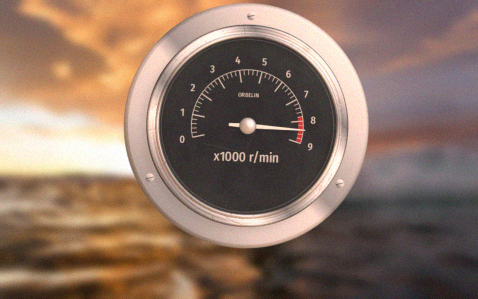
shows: value=8400 unit=rpm
